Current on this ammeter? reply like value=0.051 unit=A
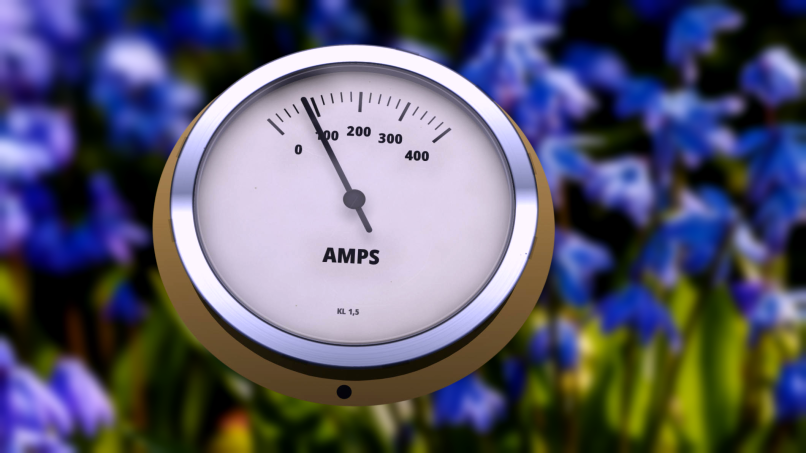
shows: value=80 unit=A
